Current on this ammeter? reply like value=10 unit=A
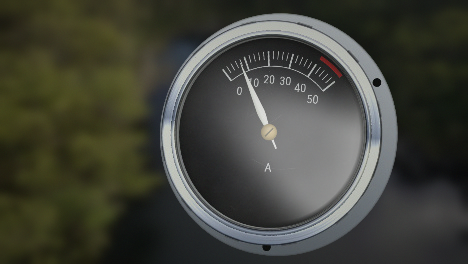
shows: value=8 unit=A
